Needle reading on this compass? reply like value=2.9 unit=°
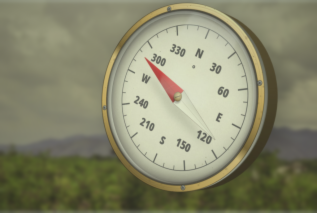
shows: value=290 unit=°
